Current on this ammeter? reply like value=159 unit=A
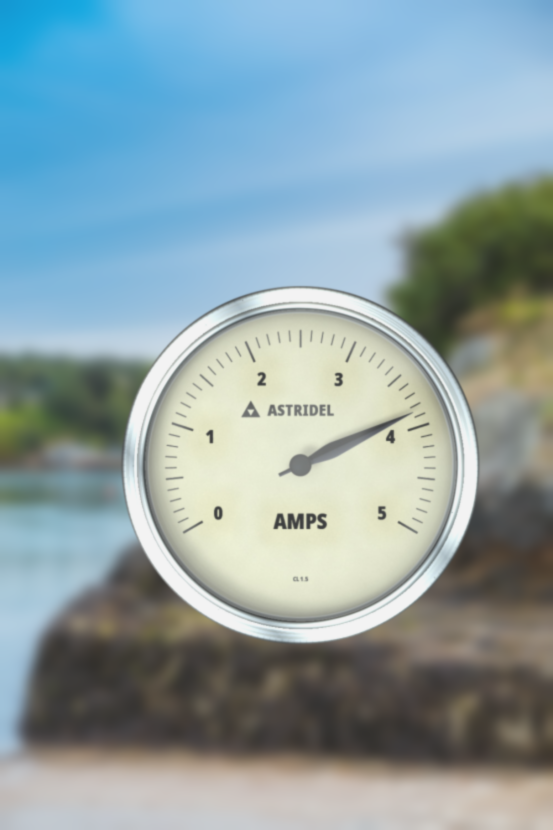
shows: value=3.85 unit=A
